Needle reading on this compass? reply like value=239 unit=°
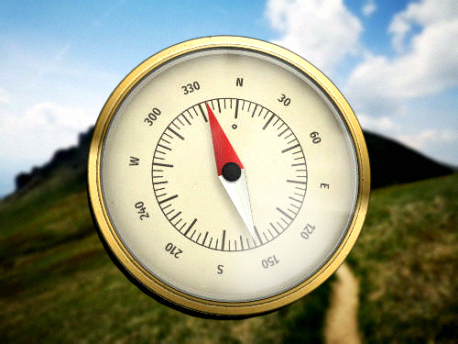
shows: value=335 unit=°
